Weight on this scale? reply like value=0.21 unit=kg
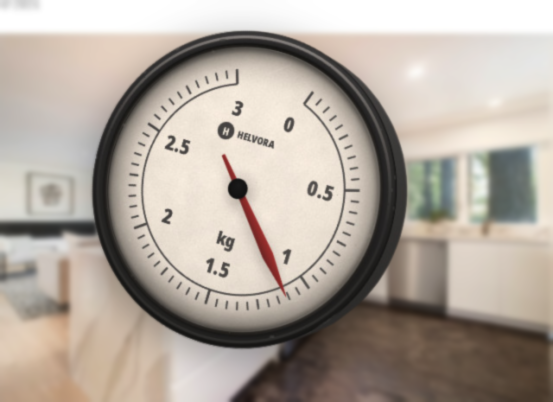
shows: value=1.1 unit=kg
